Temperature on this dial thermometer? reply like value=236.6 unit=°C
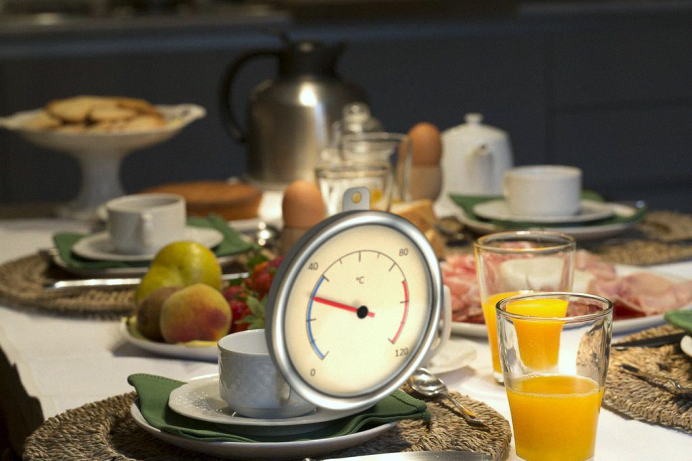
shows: value=30 unit=°C
